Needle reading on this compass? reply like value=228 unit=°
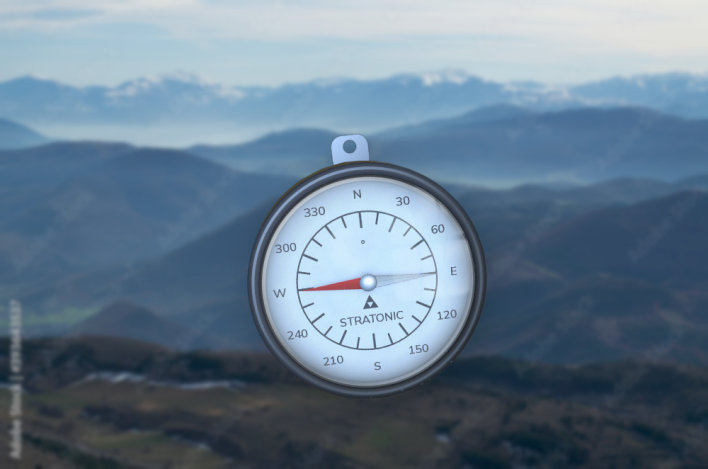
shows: value=270 unit=°
